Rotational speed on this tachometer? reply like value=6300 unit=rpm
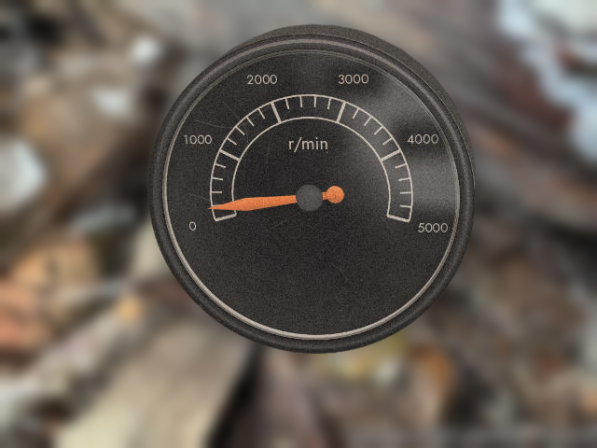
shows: value=200 unit=rpm
